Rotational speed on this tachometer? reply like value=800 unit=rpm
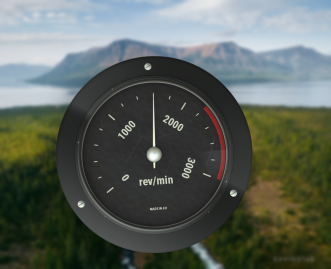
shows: value=1600 unit=rpm
